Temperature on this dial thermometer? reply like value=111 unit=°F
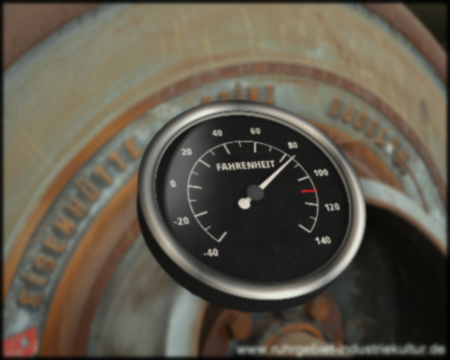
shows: value=85 unit=°F
